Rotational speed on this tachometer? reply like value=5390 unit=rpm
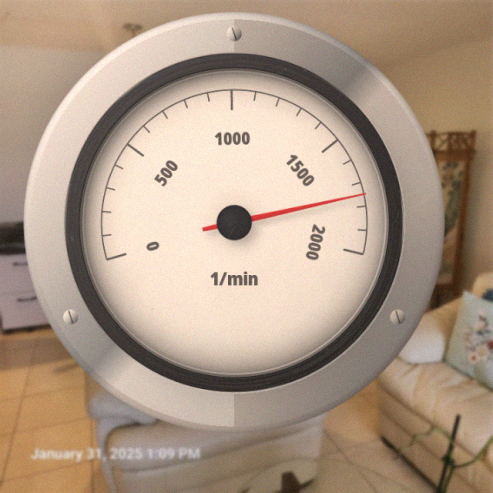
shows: value=1750 unit=rpm
